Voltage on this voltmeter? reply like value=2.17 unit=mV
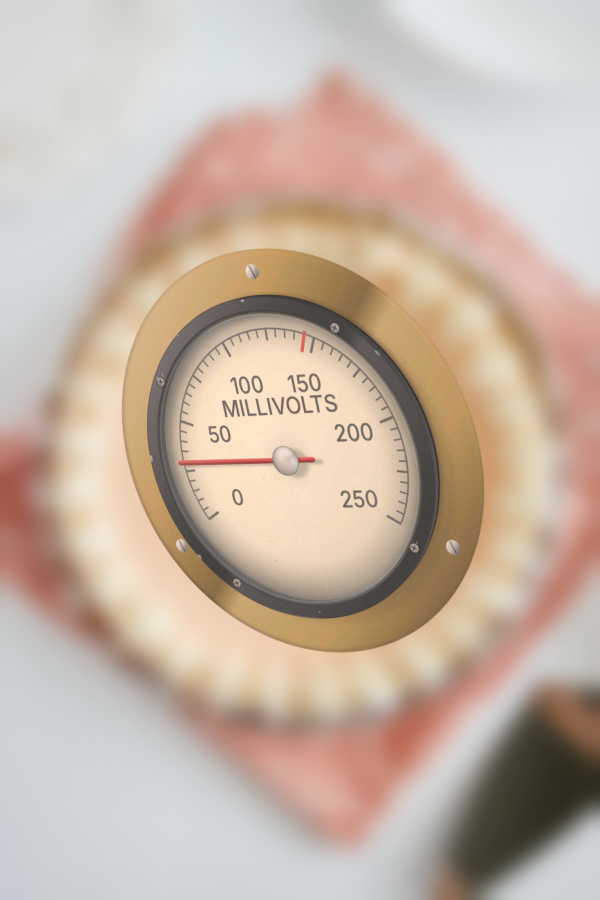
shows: value=30 unit=mV
